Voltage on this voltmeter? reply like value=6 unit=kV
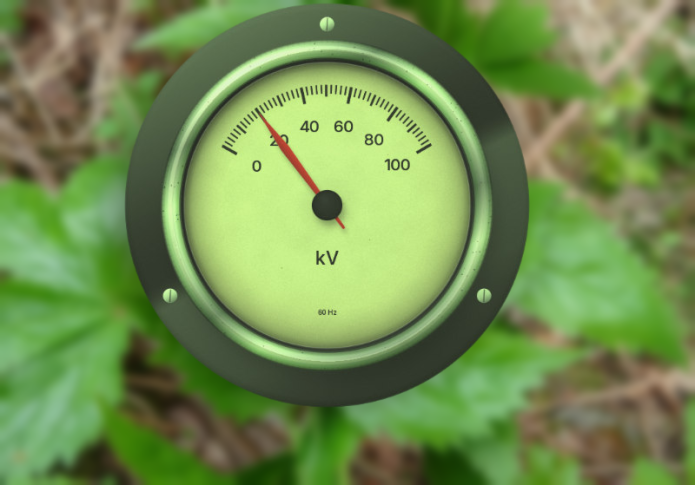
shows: value=20 unit=kV
